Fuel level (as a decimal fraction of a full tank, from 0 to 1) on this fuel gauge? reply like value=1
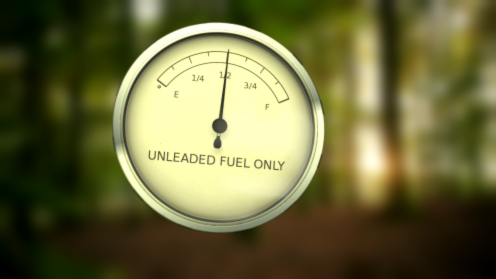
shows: value=0.5
